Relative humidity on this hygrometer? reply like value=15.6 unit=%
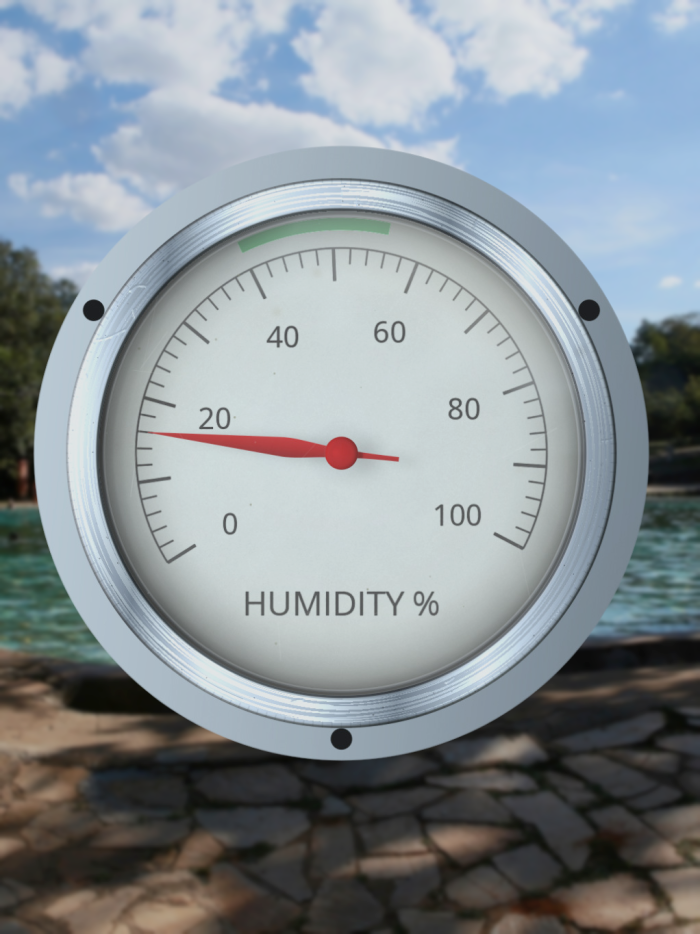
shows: value=16 unit=%
